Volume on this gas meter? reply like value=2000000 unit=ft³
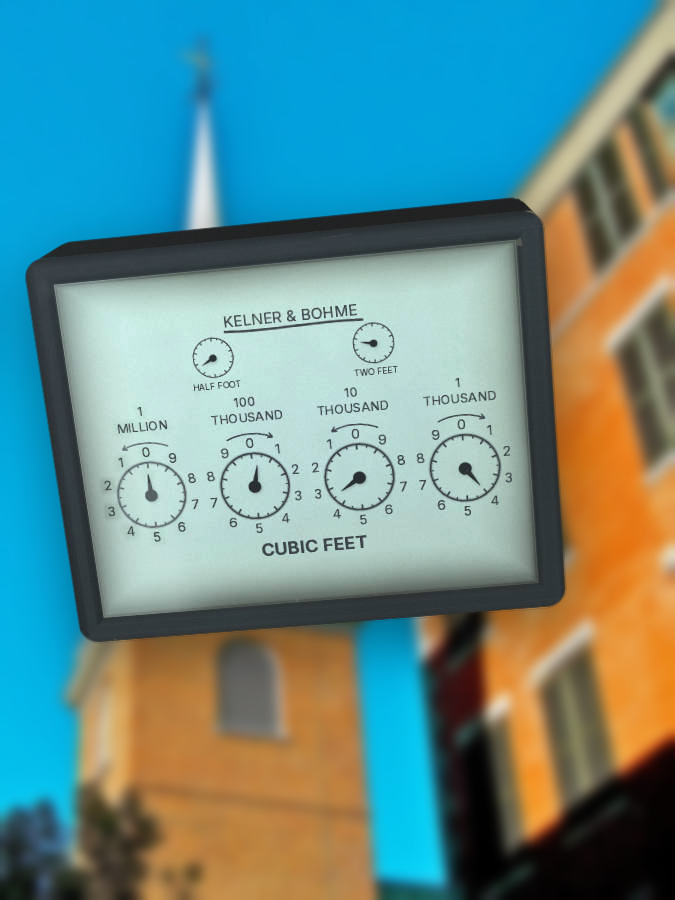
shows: value=3400 unit=ft³
